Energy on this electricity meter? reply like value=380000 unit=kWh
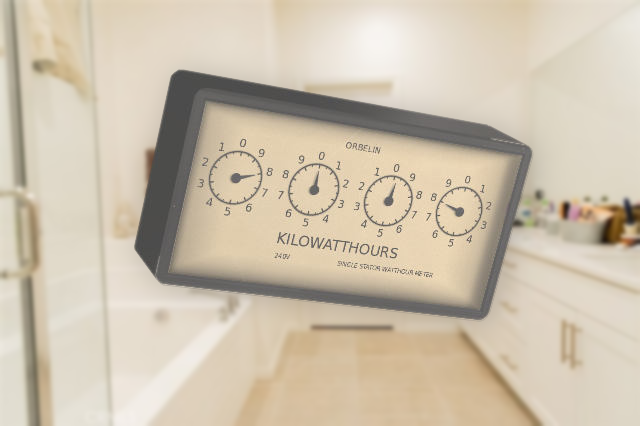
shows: value=7998 unit=kWh
